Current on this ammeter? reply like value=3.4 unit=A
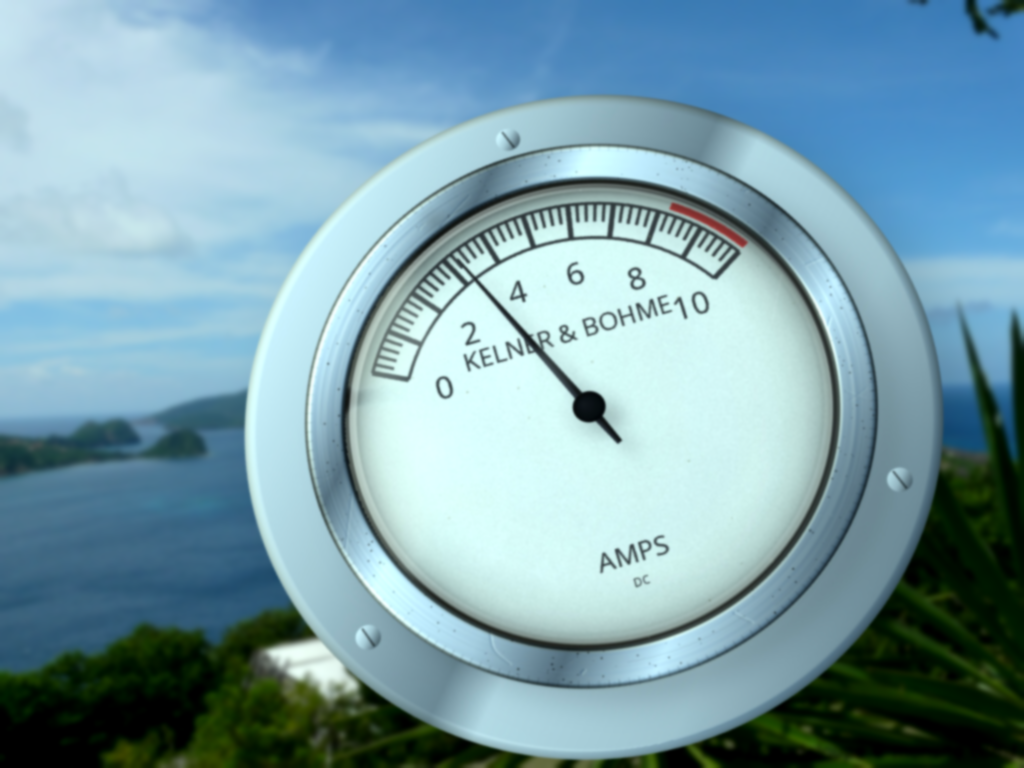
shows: value=3.2 unit=A
